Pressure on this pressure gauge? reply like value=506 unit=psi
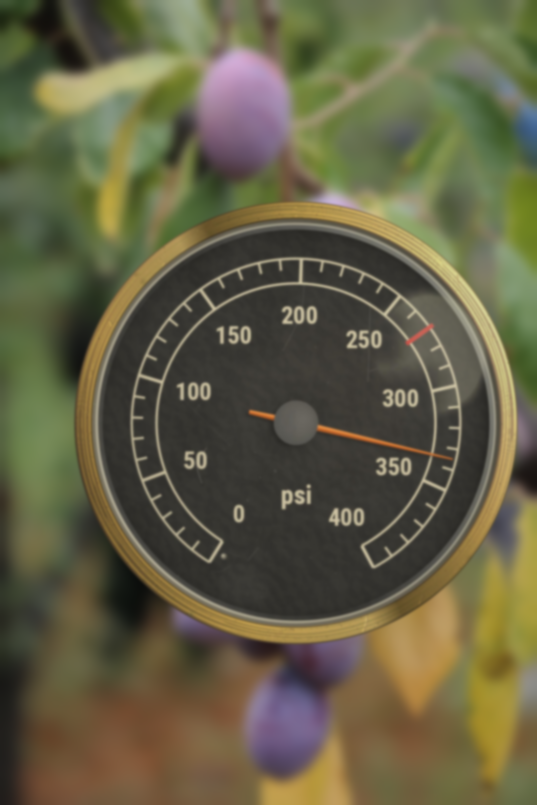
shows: value=335 unit=psi
